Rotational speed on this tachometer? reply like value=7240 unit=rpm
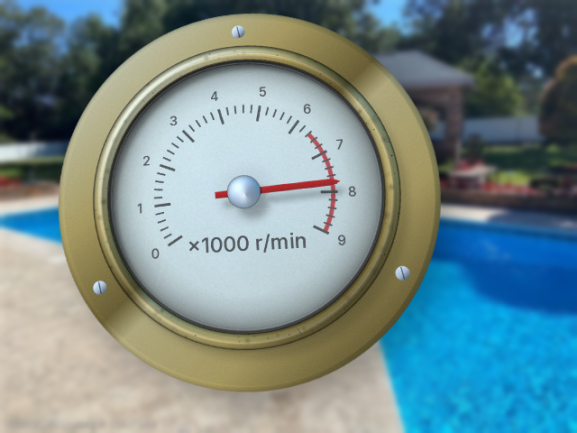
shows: value=7800 unit=rpm
